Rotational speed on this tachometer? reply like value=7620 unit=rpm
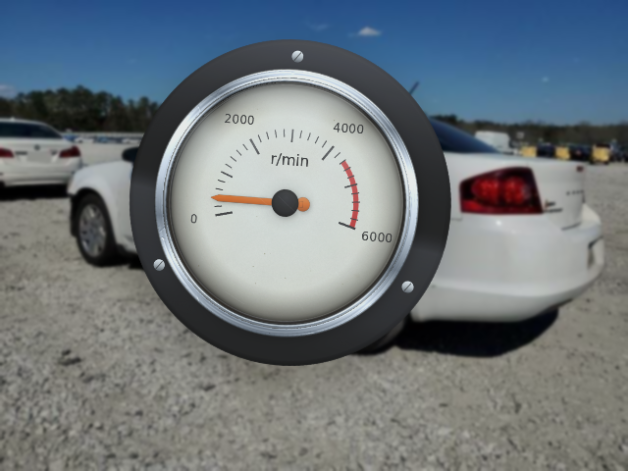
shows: value=400 unit=rpm
